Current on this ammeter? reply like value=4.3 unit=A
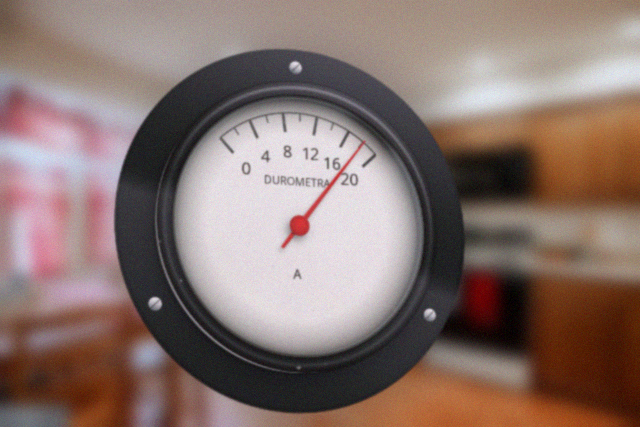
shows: value=18 unit=A
